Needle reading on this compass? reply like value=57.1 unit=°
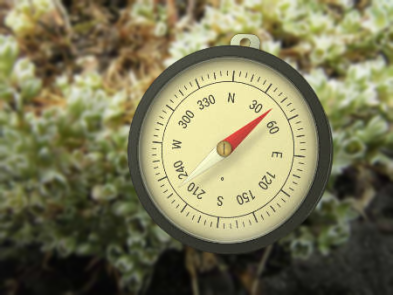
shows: value=45 unit=°
